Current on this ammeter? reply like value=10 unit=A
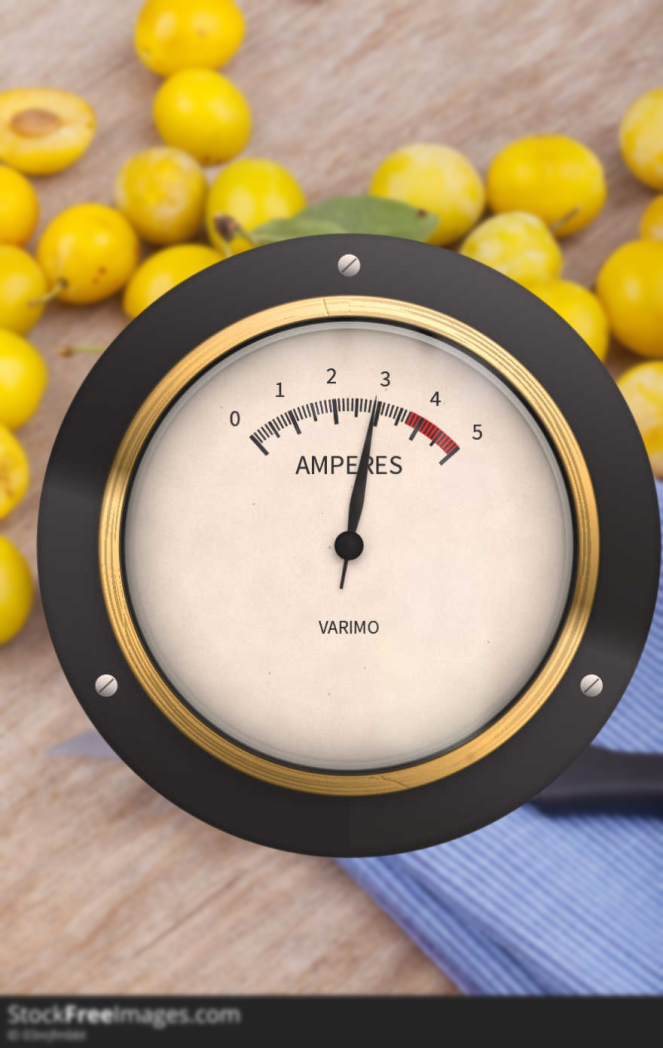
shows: value=2.9 unit=A
